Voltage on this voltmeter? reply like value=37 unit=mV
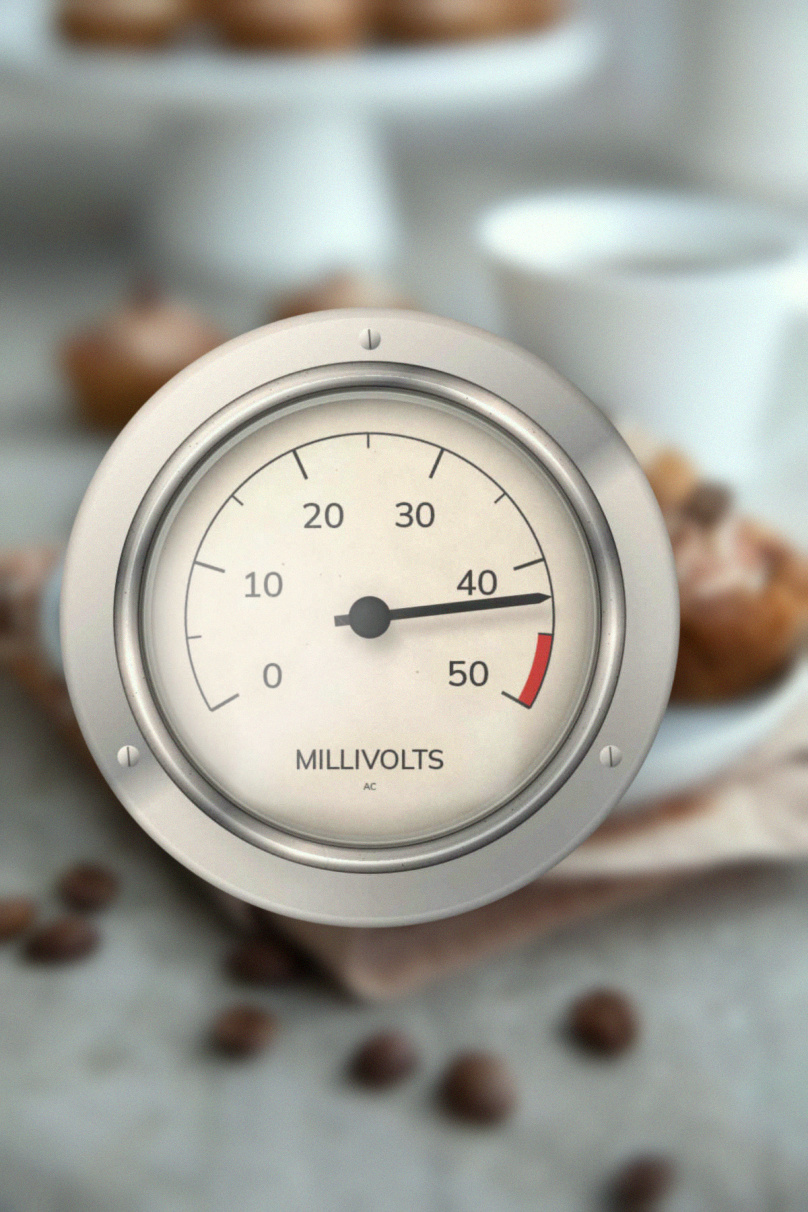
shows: value=42.5 unit=mV
